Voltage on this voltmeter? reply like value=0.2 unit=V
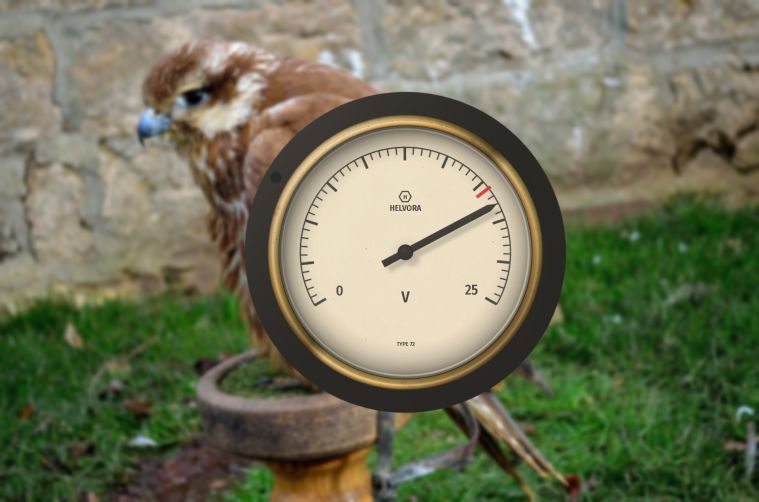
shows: value=19 unit=V
